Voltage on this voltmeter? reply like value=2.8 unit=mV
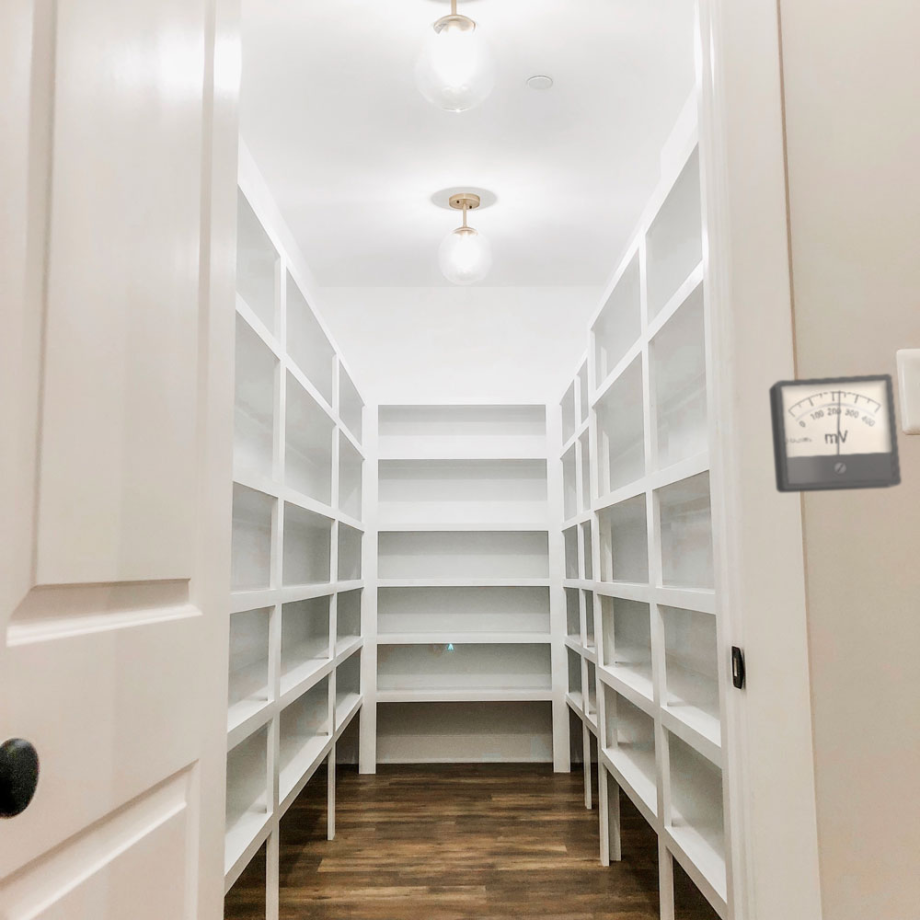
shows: value=225 unit=mV
